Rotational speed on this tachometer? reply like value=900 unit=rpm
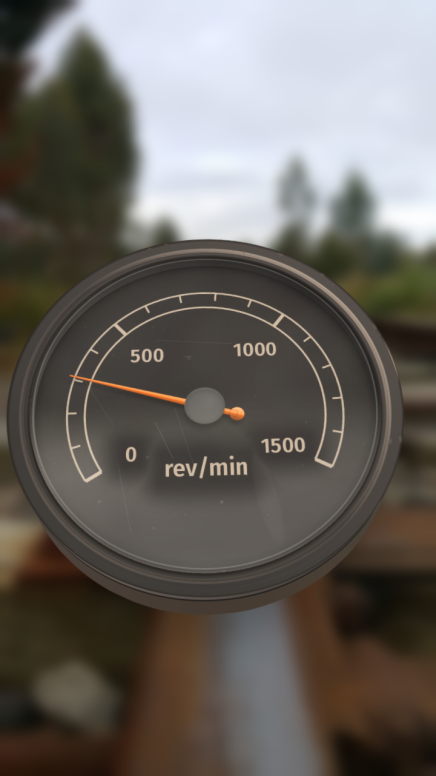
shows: value=300 unit=rpm
